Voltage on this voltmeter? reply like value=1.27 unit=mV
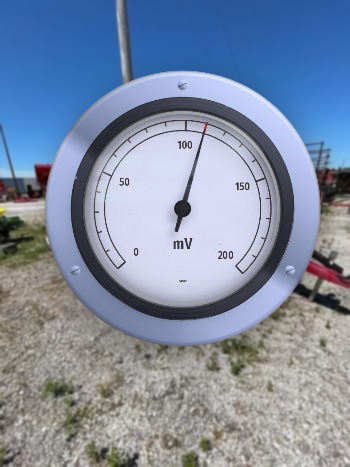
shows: value=110 unit=mV
